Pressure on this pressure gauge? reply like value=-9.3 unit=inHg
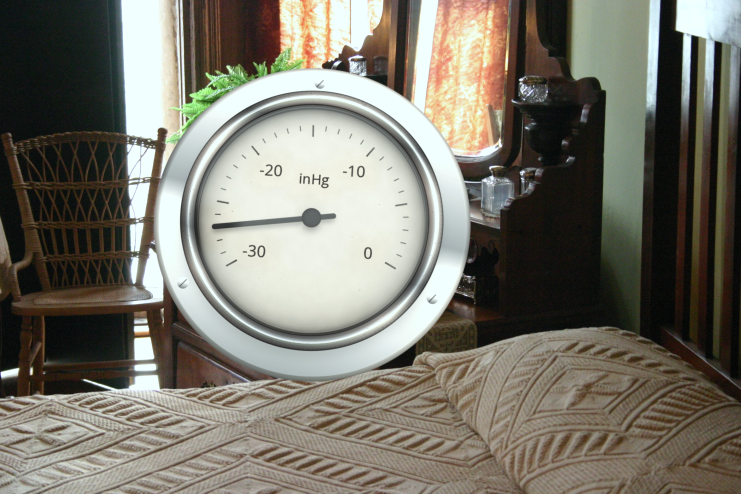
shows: value=-27 unit=inHg
